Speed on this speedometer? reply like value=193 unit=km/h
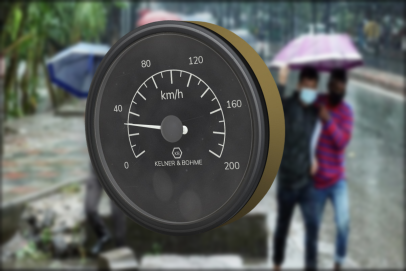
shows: value=30 unit=km/h
